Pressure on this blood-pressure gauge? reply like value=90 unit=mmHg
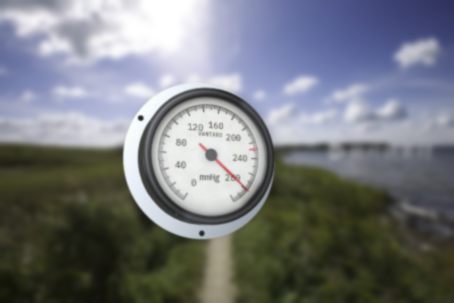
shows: value=280 unit=mmHg
